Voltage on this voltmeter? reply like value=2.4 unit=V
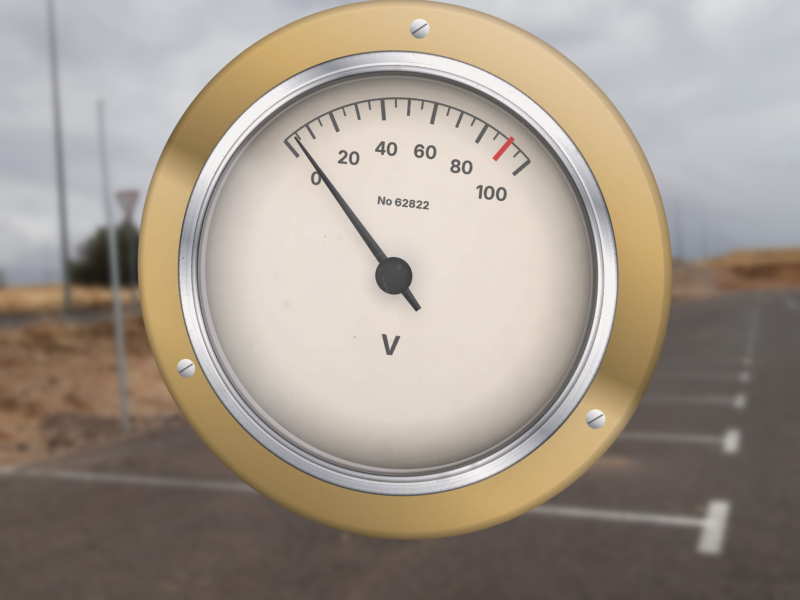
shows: value=5 unit=V
